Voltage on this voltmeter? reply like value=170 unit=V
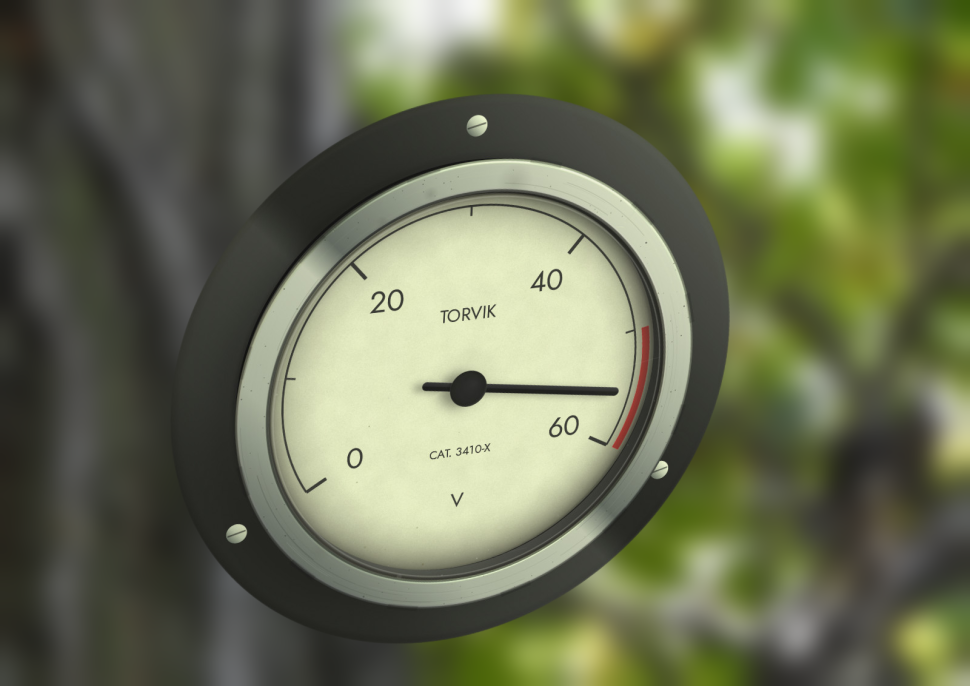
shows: value=55 unit=V
